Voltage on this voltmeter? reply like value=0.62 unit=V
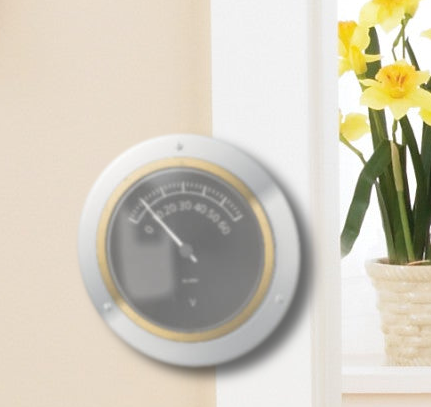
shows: value=10 unit=V
